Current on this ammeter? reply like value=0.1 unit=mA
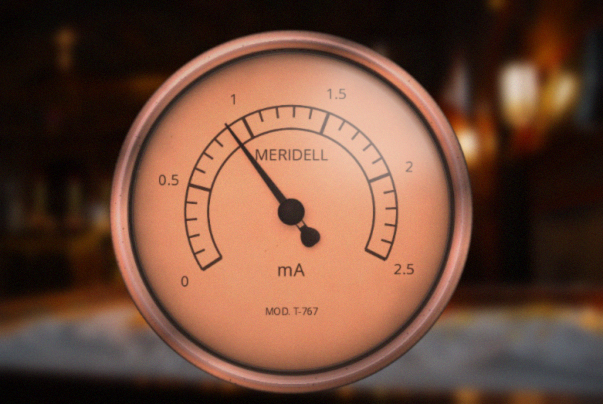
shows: value=0.9 unit=mA
